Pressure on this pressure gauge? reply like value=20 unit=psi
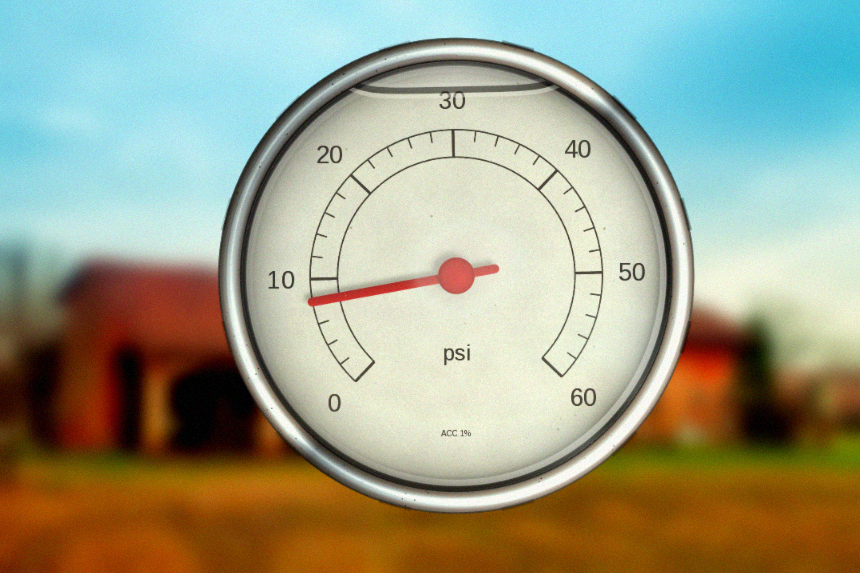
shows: value=8 unit=psi
